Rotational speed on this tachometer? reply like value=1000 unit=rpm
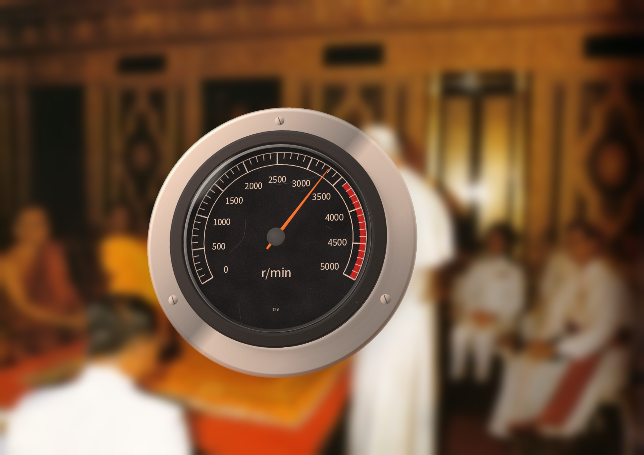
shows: value=3300 unit=rpm
